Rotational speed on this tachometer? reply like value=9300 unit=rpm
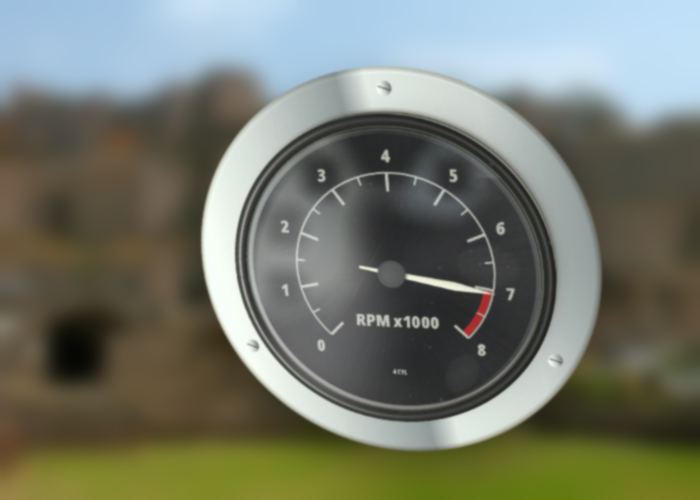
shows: value=7000 unit=rpm
